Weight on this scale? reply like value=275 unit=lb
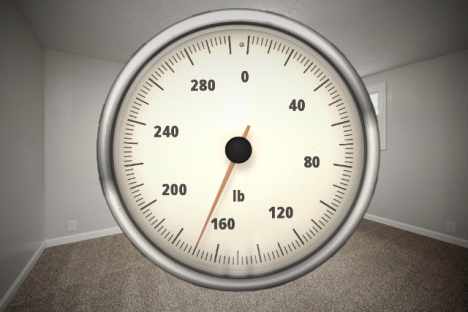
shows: value=170 unit=lb
